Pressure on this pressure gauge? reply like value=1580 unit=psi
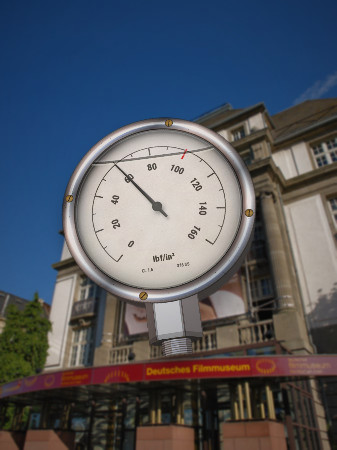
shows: value=60 unit=psi
